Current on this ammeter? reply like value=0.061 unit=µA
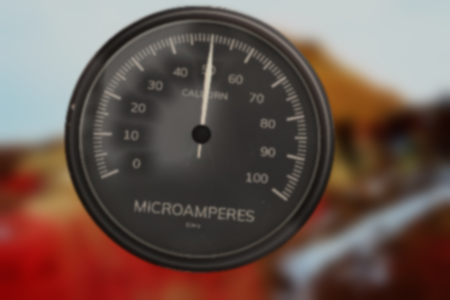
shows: value=50 unit=µA
